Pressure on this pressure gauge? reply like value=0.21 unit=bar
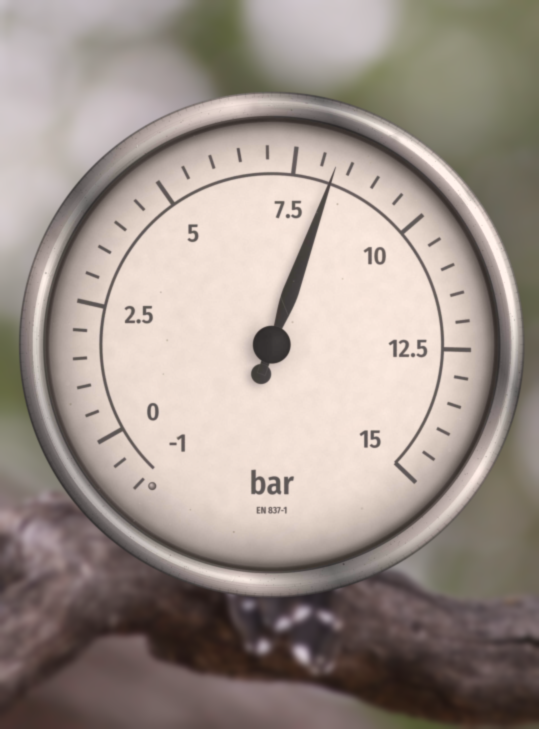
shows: value=8.25 unit=bar
